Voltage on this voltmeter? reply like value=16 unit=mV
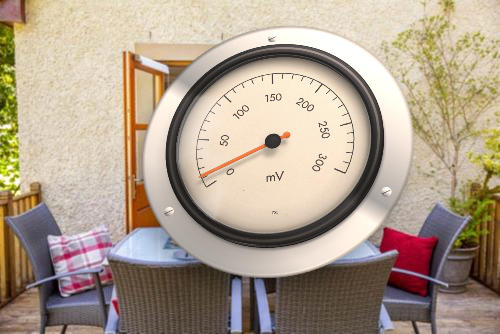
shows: value=10 unit=mV
